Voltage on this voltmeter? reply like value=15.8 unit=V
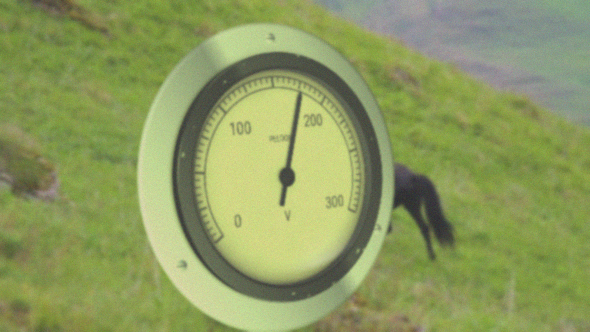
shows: value=175 unit=V
